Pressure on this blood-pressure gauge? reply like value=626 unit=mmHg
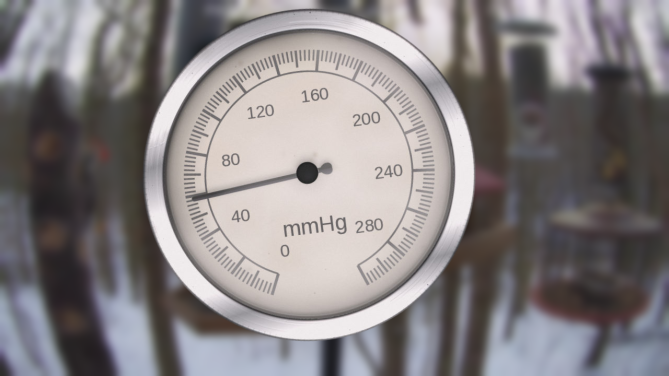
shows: value=58 unit=mmHg
